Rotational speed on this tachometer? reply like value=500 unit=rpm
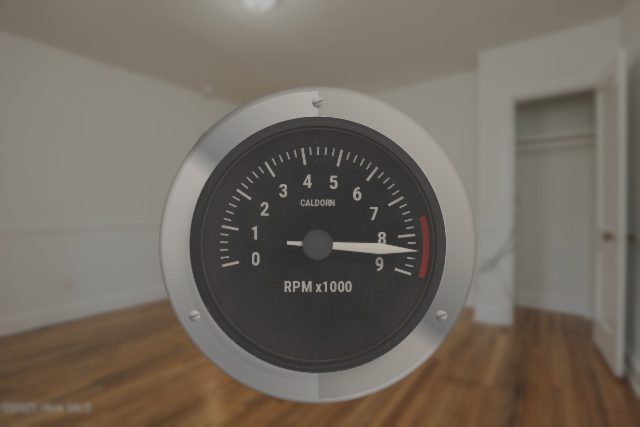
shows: value=8400 unit=rpm
